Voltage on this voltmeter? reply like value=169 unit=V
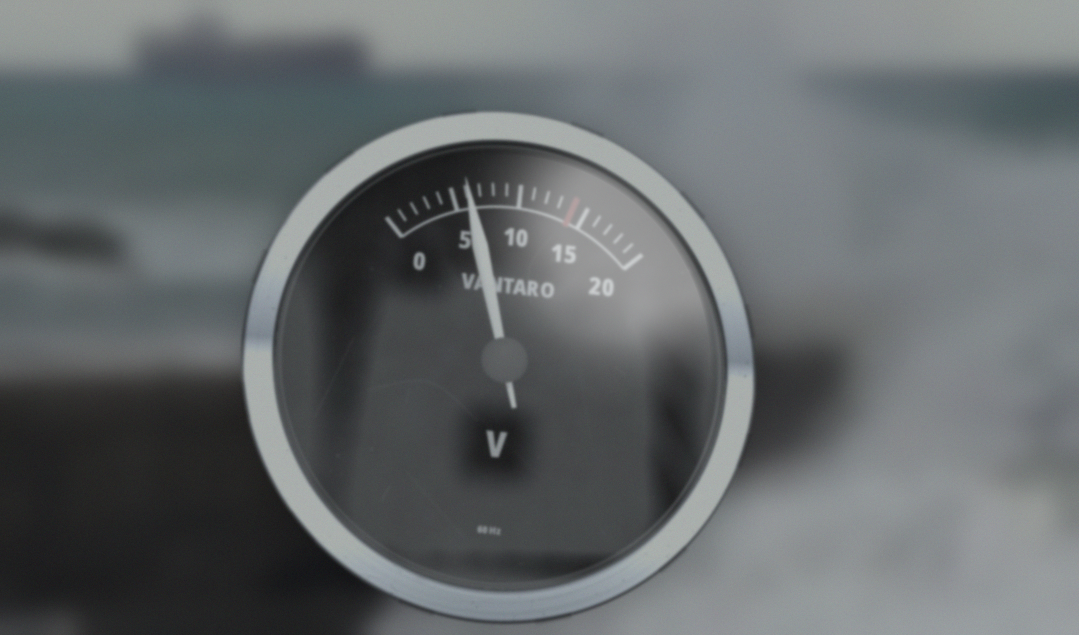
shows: value=6 unit=V
